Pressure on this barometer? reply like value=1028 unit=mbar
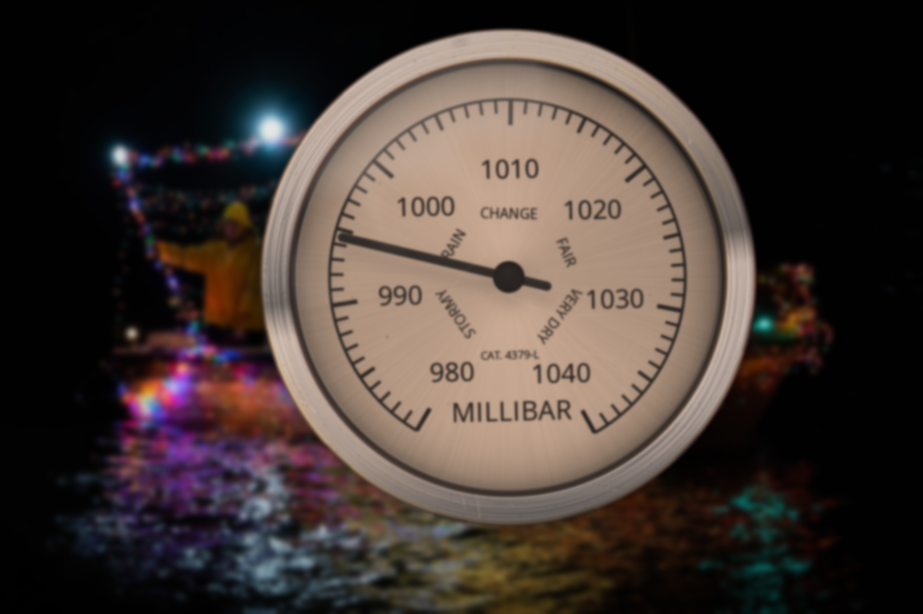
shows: value=994.5 unit=mbar
